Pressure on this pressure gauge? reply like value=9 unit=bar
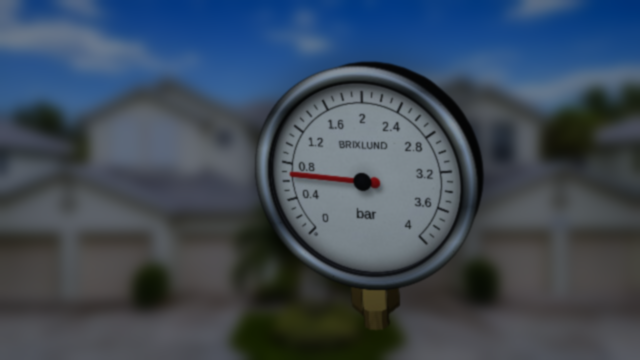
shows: value=0.7 unit=bar
